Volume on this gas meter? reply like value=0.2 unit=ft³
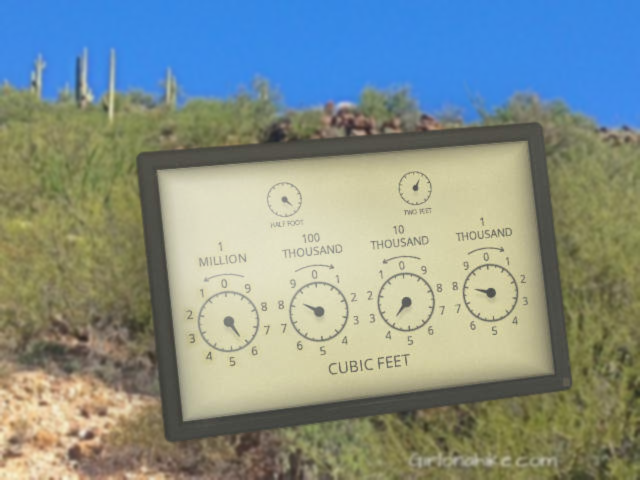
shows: value=583800 unit=ft³
